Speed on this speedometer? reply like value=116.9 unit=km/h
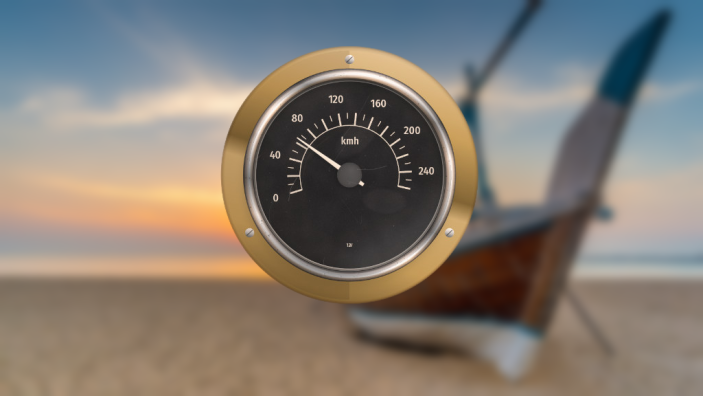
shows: value=65 unit=km/h
